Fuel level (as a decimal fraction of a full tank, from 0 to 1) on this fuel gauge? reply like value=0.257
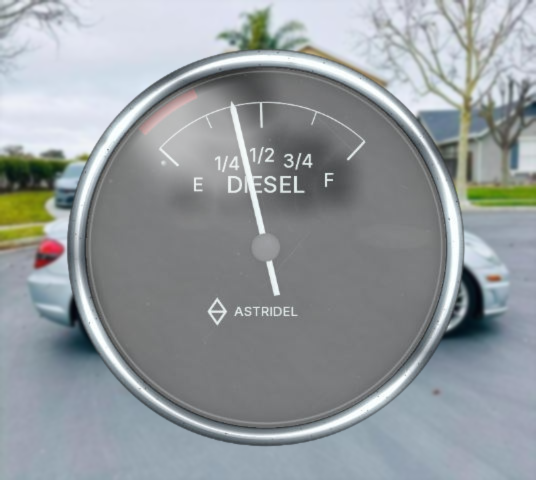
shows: value=0.375
